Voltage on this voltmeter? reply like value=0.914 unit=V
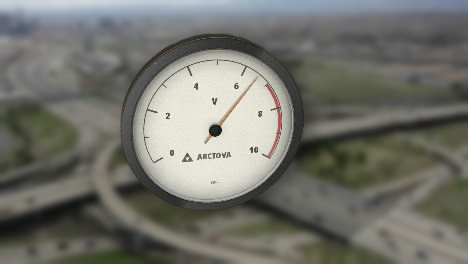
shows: value=6.5 unit=V
